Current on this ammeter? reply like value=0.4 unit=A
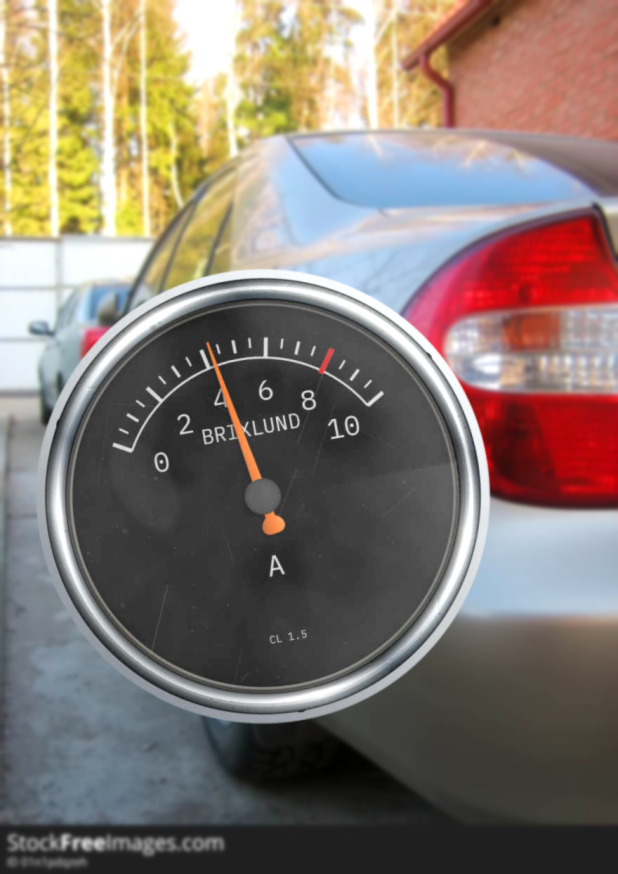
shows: value=4.25 unit=A
